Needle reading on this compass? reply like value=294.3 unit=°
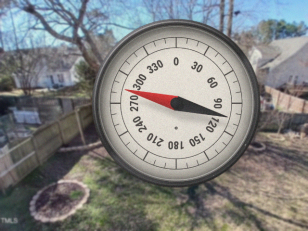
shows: value=285 unit=°
